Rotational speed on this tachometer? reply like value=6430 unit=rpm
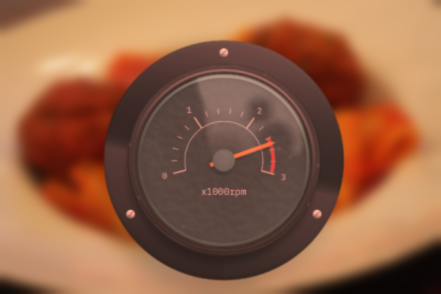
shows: value=2500 unit=rpm
